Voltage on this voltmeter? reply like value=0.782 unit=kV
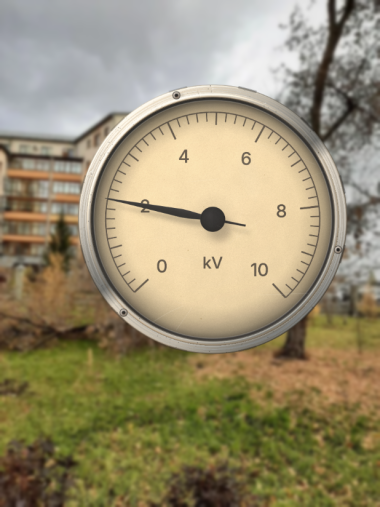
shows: value=2 unit=kV
